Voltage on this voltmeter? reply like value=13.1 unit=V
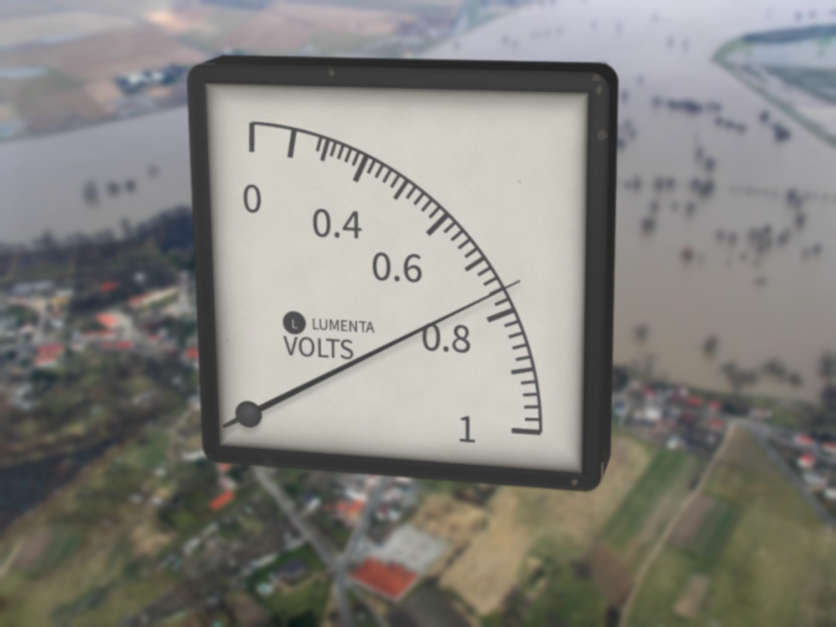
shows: value=0.76 unit=V
